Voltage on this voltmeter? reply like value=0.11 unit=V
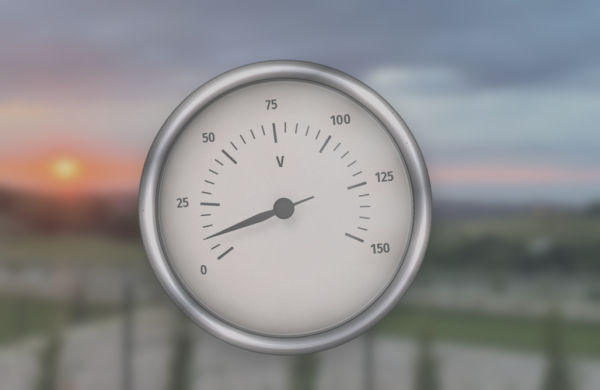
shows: value=10 unit=V
